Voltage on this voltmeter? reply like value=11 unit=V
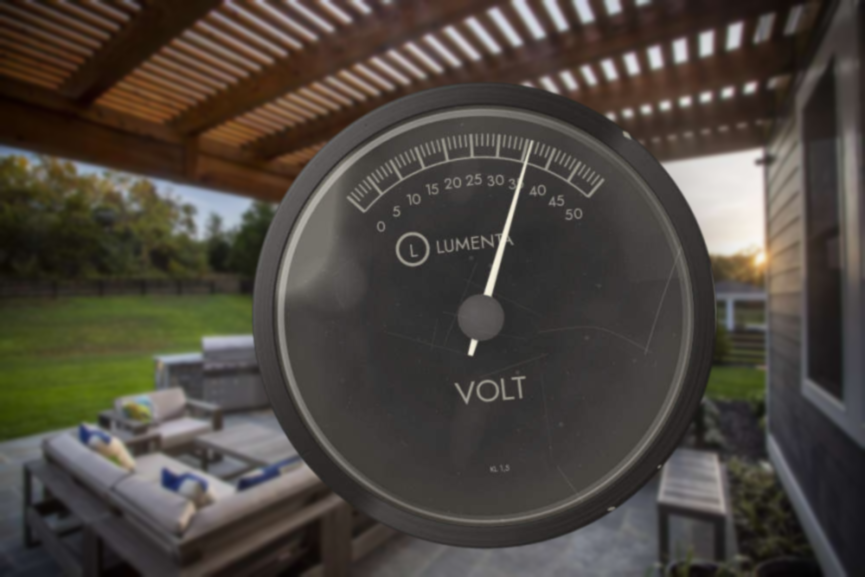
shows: value=36 unit=V
